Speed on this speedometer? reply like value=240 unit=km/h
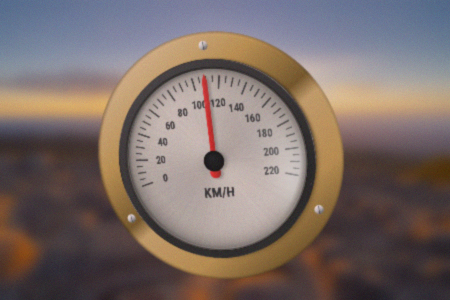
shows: value=110 unit=km/h
